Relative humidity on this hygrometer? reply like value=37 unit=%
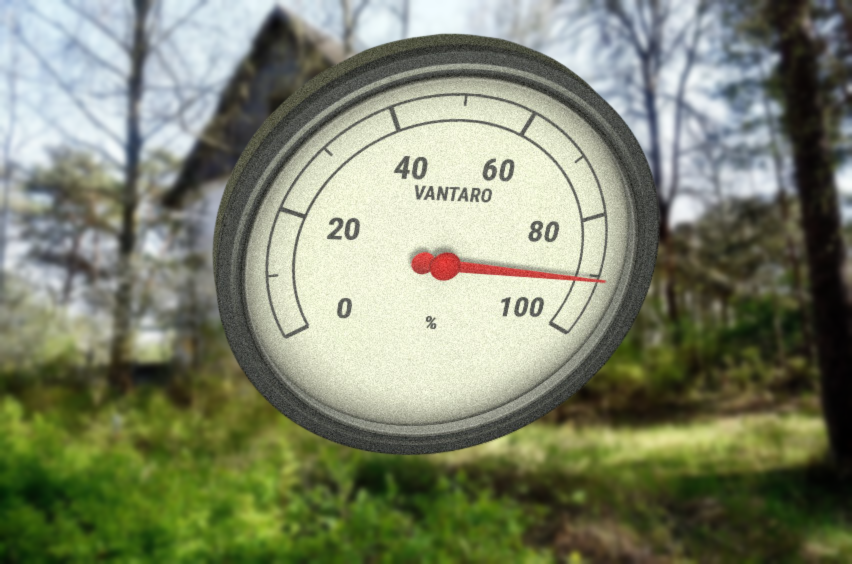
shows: value=90 unit=%
